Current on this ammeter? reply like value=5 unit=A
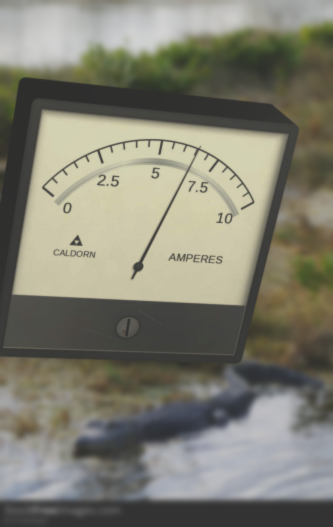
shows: value=6.5 unit=A
